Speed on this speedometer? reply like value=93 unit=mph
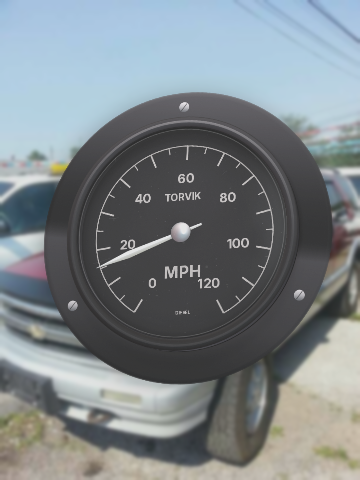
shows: value=15 unit=mph
